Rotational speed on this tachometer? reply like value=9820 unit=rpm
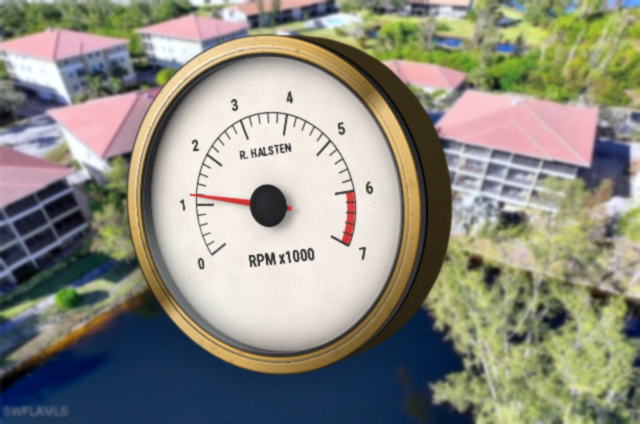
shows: value=1200 unit=rpm
